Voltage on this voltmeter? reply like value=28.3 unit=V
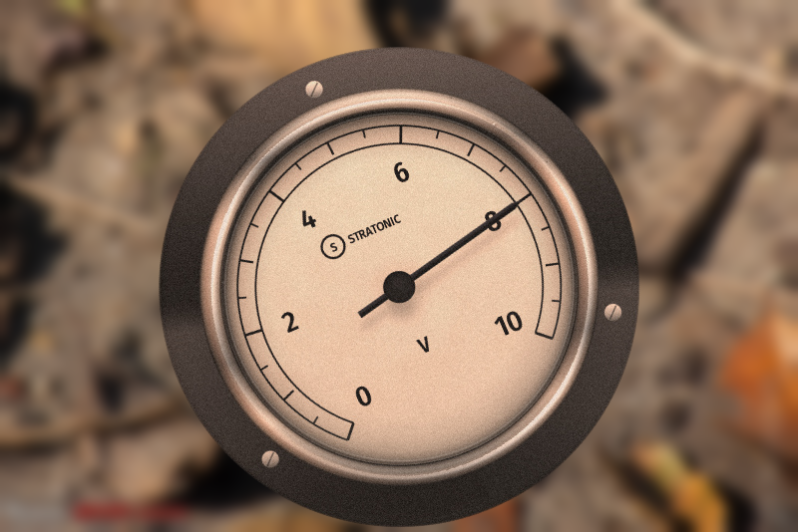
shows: value=8 unit=V
